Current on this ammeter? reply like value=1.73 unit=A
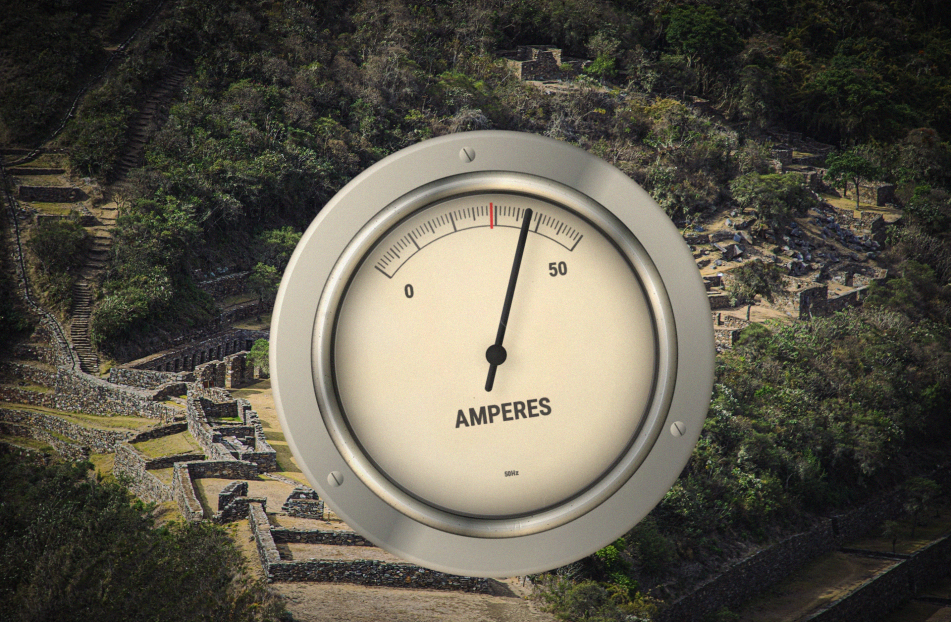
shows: value=37 unit=A
